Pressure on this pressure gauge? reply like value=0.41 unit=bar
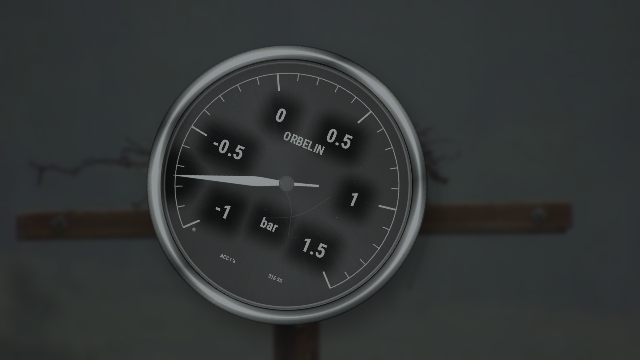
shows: value=-0.75 unit=bar
